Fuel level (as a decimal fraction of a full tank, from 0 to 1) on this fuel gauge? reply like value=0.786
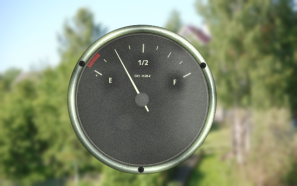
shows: value=0.25
